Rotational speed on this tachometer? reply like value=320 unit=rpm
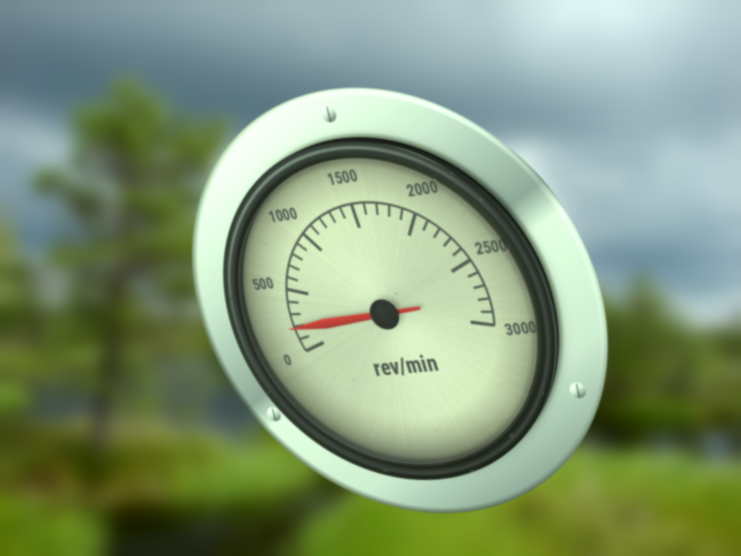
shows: value=200 unit=rpm
